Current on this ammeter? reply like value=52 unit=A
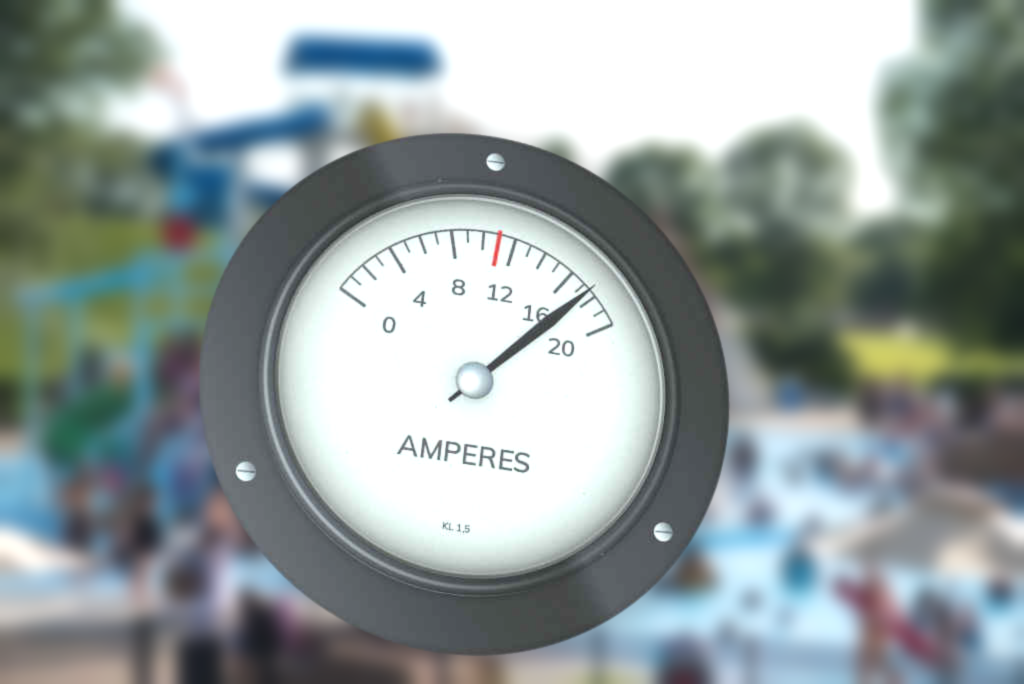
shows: value=17.5 unit=A
